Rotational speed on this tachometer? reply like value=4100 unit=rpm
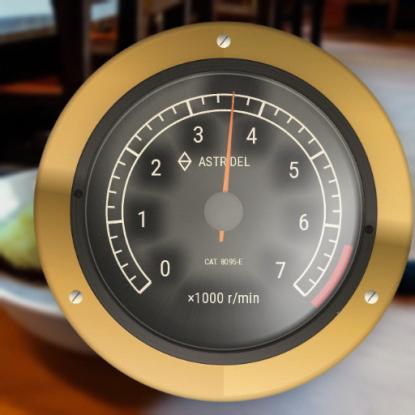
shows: value=3600 unit=rpm
